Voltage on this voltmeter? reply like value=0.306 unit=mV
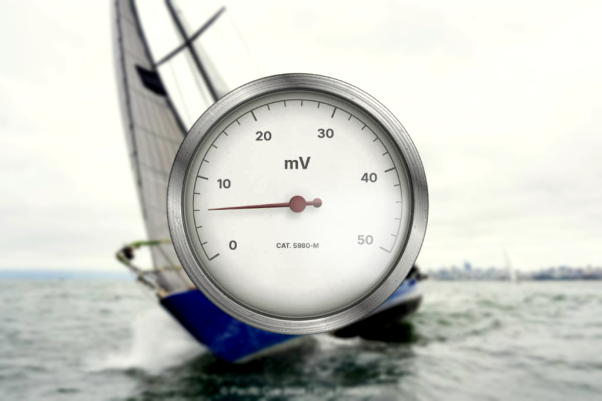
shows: value=6 unit=mV
